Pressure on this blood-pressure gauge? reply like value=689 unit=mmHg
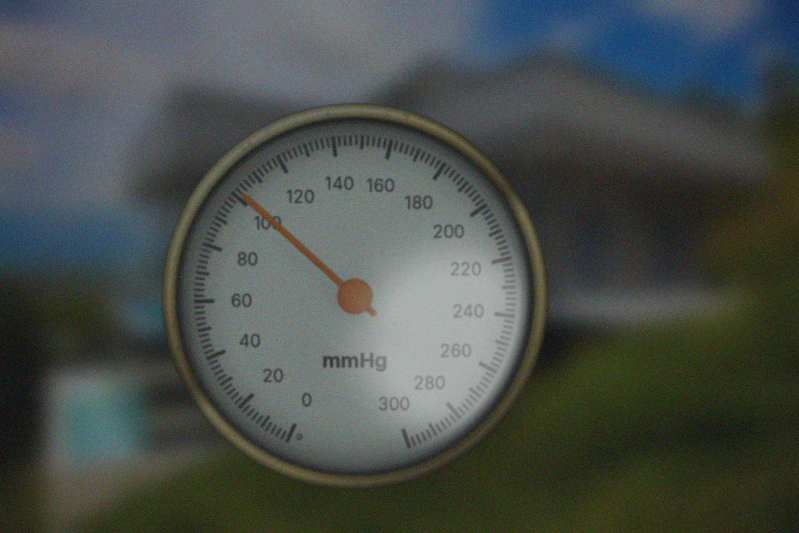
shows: value=102 unit=mmHg
